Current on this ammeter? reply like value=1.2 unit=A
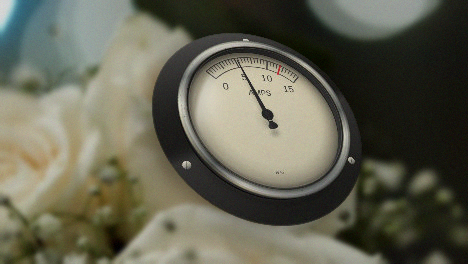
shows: value=5 unit=A
